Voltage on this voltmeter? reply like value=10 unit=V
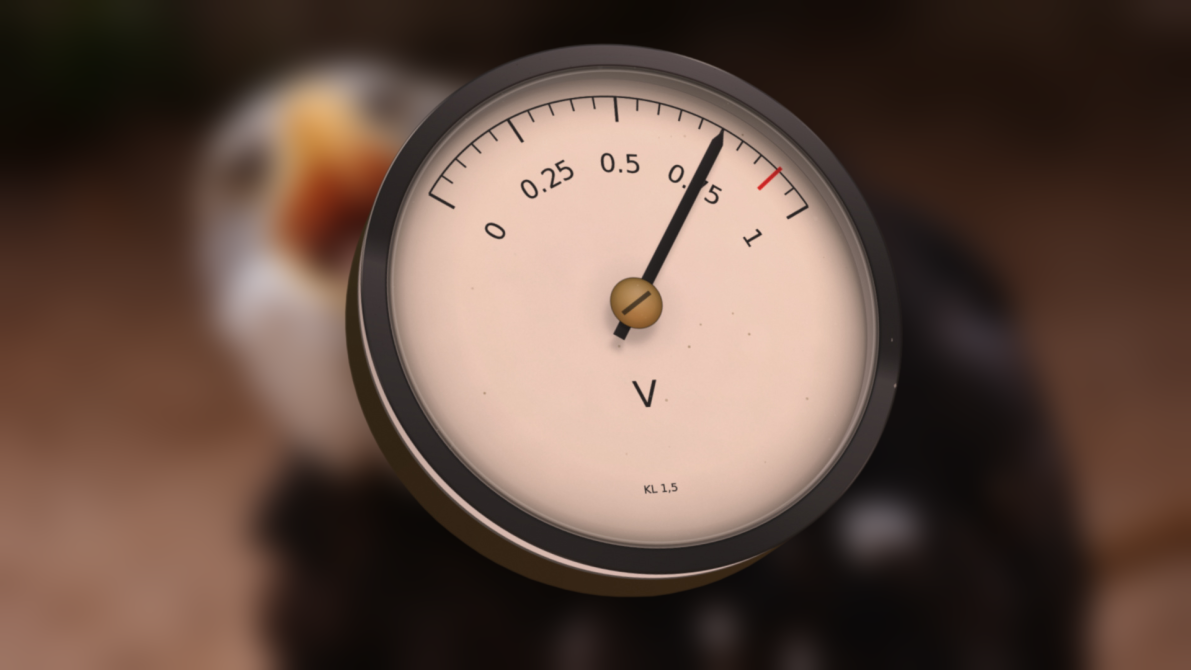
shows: value=0.75 unit=V
